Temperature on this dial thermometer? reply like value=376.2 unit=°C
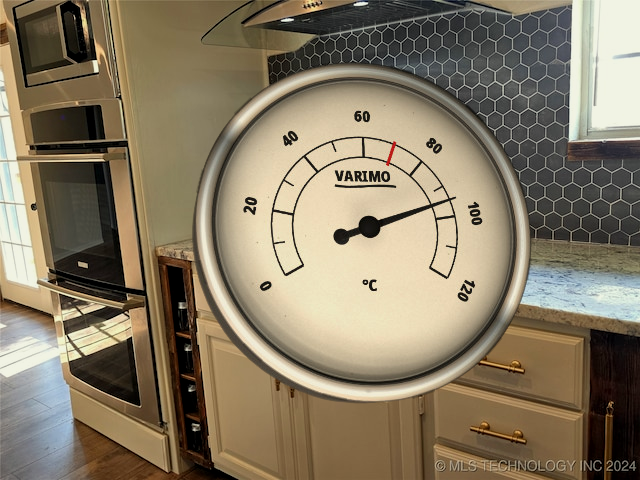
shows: value=95 unit=°C
